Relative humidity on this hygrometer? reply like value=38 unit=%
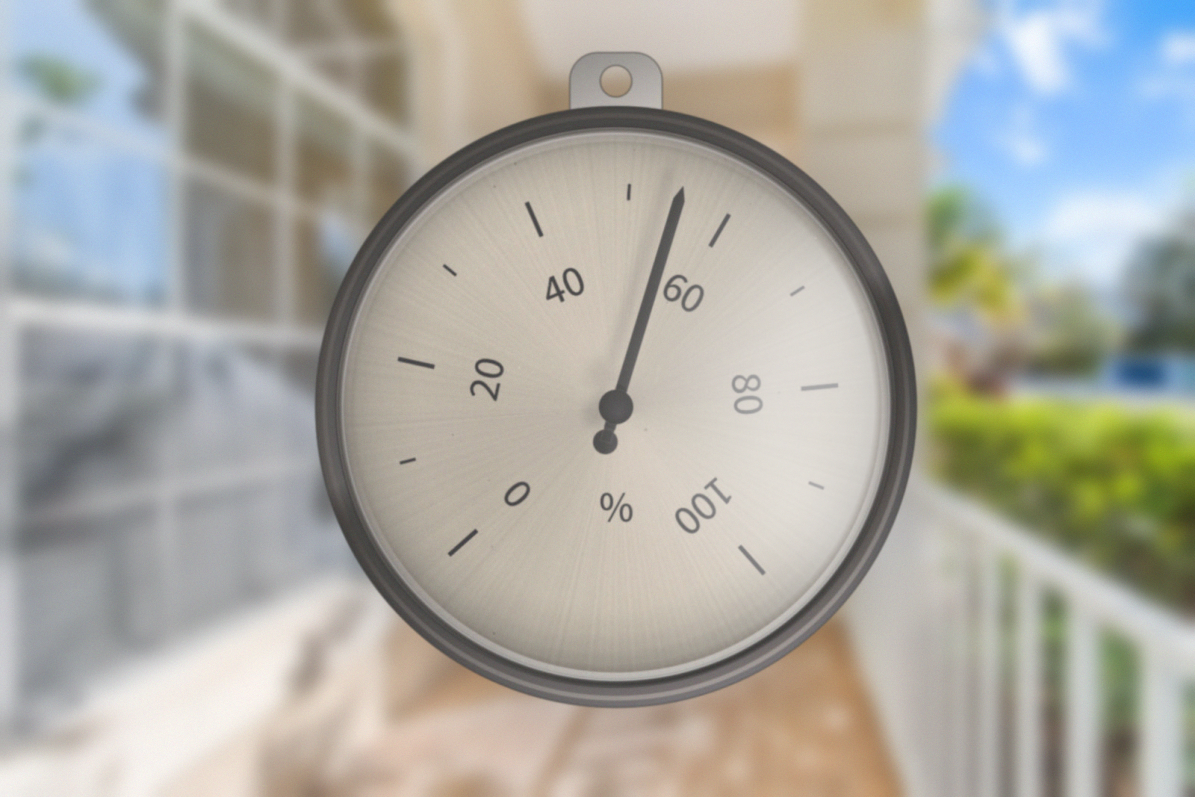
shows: value=55 unit=%
